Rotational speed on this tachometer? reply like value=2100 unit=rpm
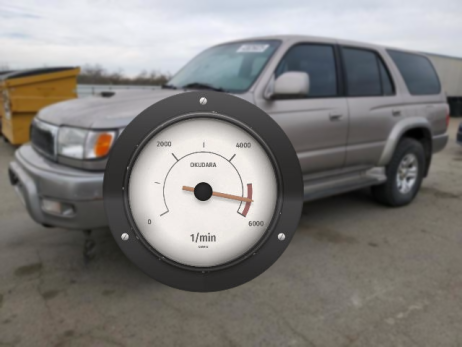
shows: value=5500 unit=rpm
